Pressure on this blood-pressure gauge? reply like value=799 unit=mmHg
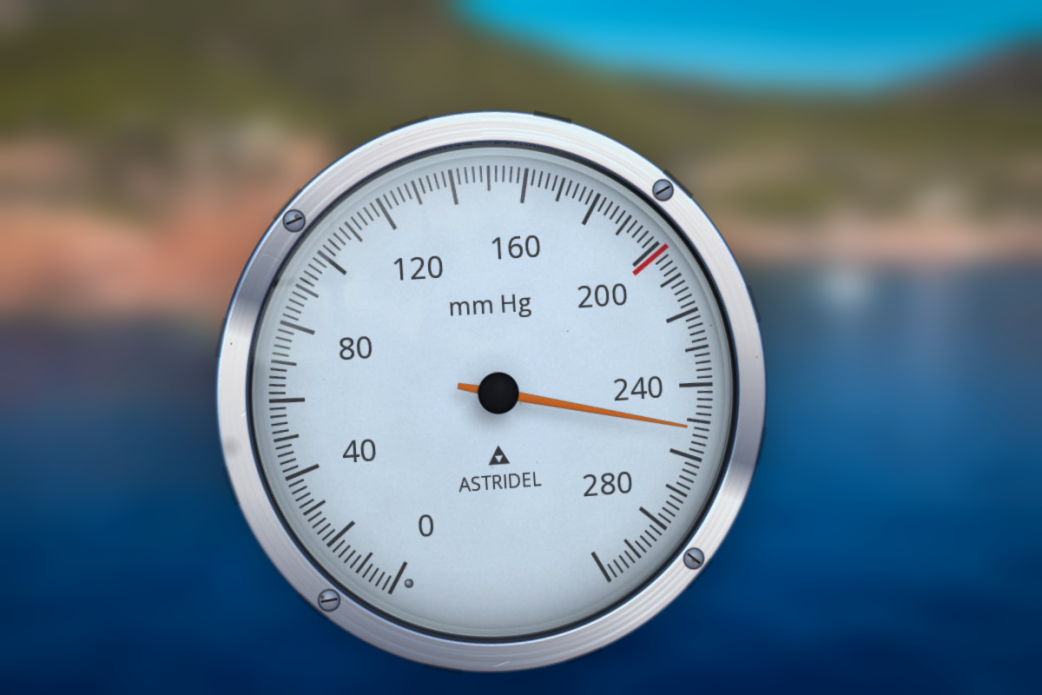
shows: value=252 unit=mmHg
